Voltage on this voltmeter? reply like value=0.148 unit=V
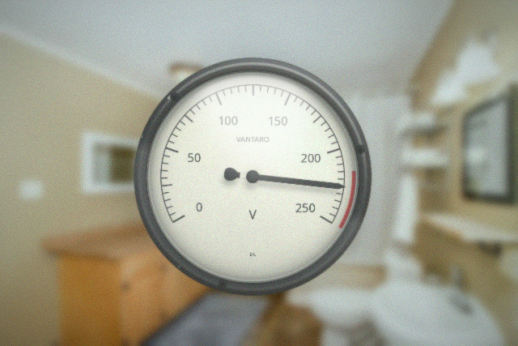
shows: value=225 unit=V
